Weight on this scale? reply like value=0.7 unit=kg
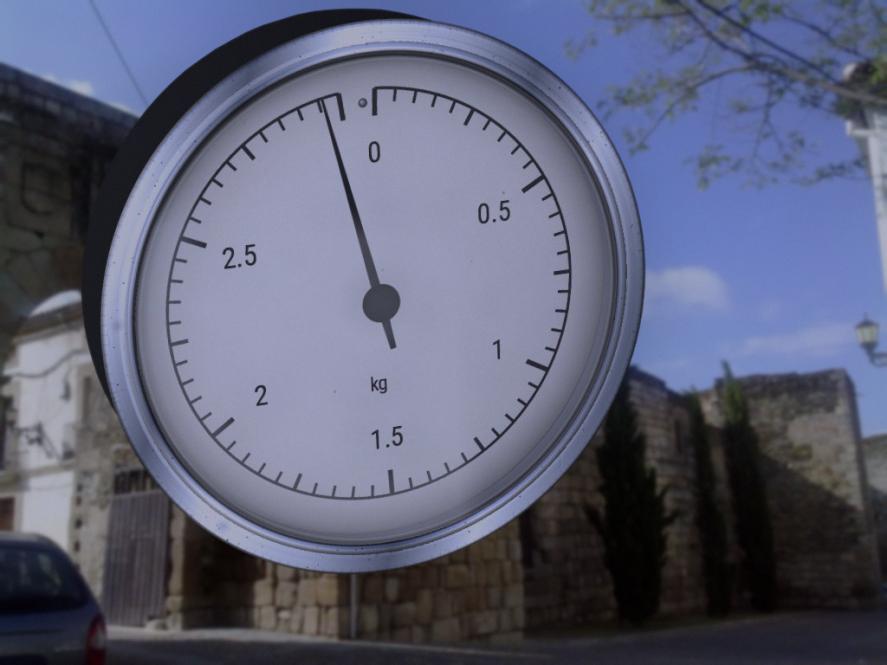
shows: value=2.95 unit=kg
